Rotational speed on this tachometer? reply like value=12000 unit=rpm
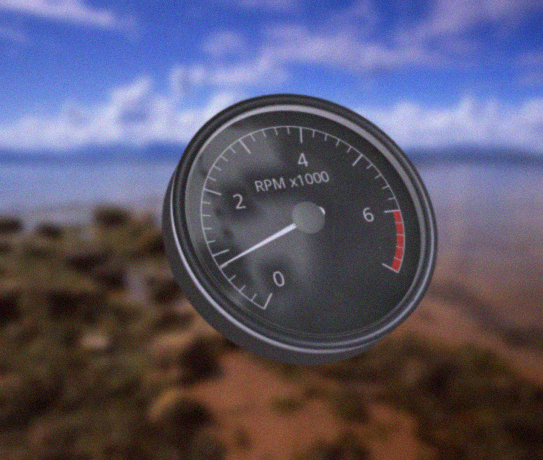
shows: value=800 unit=rpm
